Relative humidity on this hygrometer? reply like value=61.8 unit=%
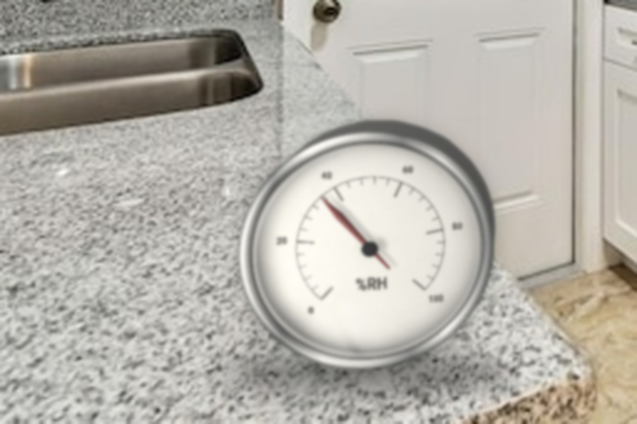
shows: value=36 unit=%
